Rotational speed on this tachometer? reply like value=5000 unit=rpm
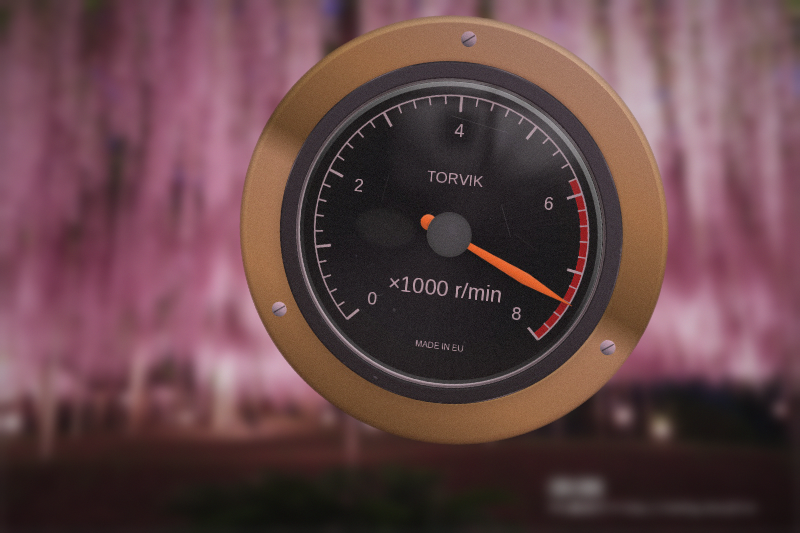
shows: value=7400 unit=rpm
